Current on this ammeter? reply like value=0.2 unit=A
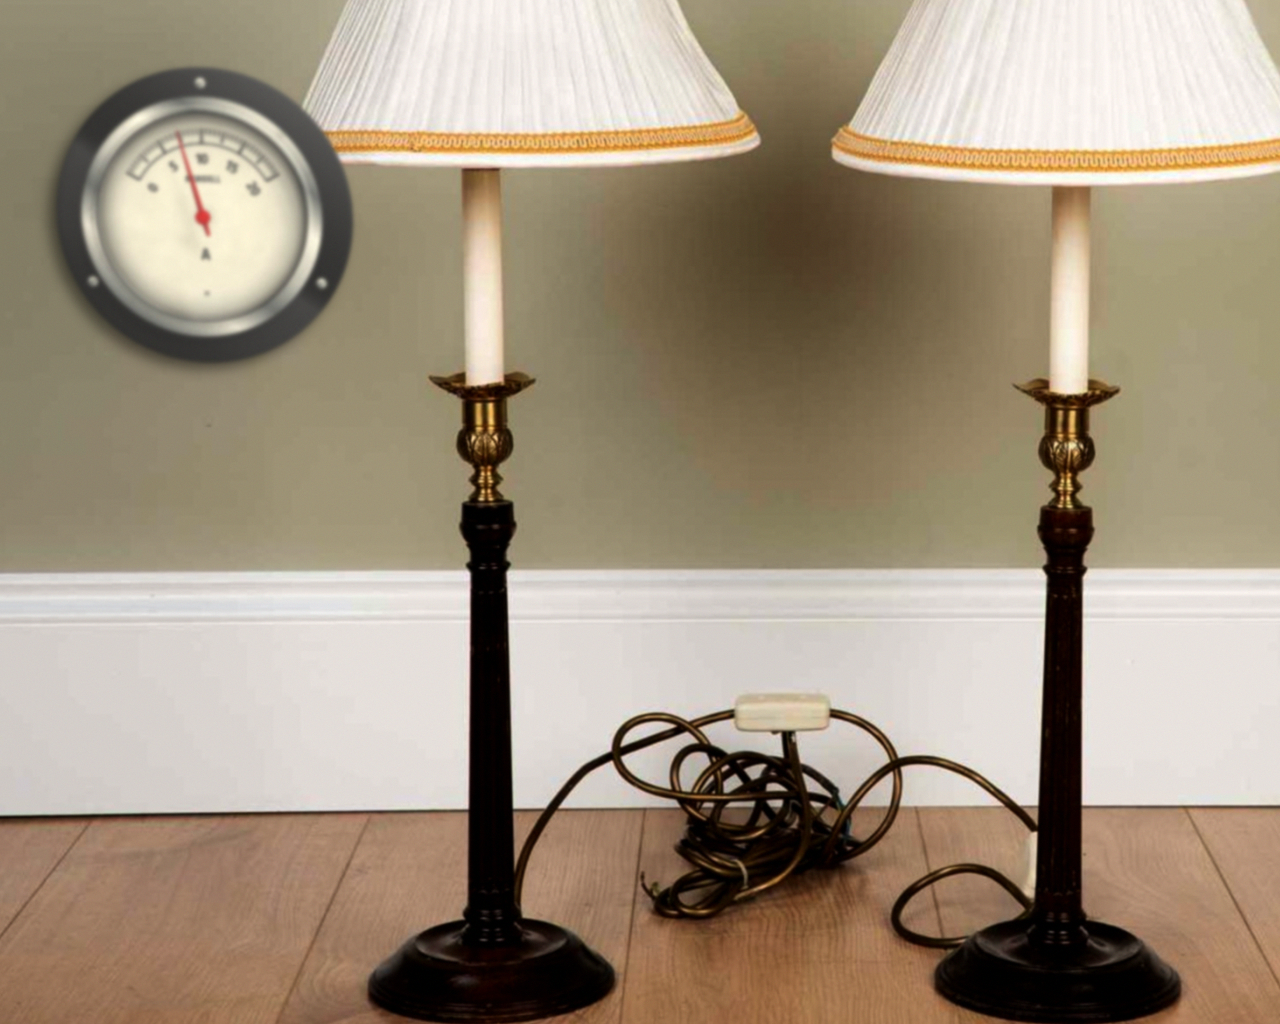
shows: value=7.5 unit=A
